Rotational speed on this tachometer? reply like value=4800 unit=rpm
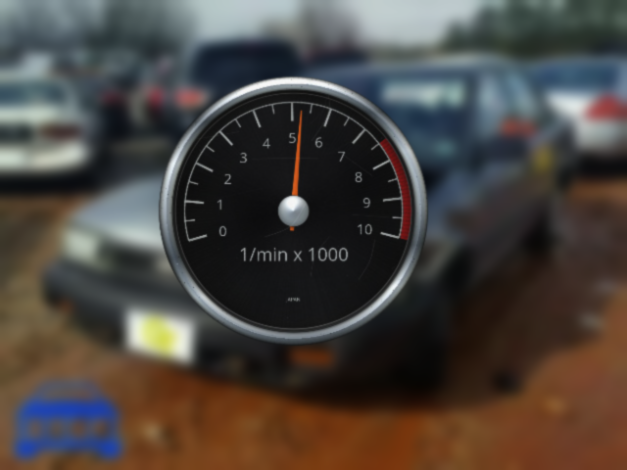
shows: value=5250 unit=rpm
